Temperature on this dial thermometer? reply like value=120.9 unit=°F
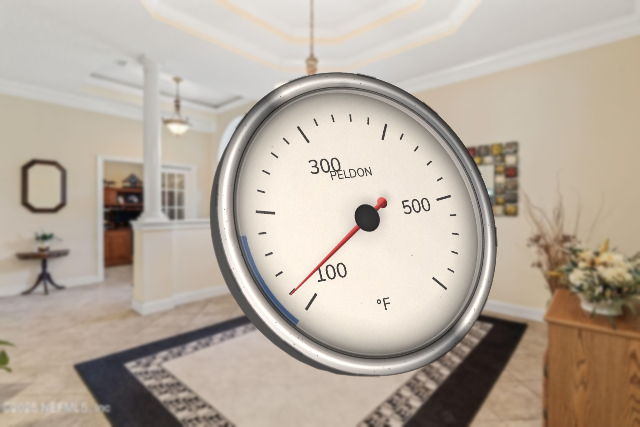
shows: value=120 unit=°F
